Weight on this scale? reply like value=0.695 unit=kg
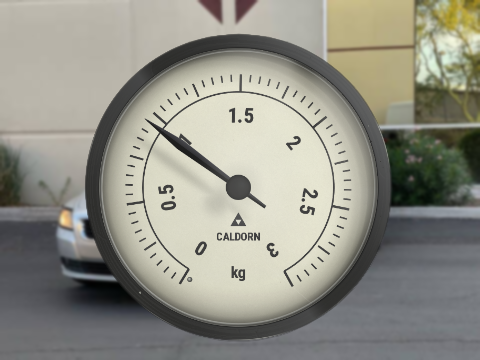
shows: value=0.95 unit=kg
